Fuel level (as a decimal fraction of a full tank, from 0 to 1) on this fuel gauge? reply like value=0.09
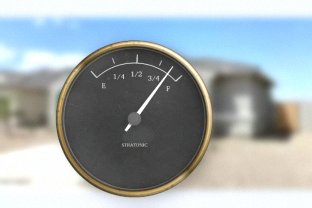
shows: value=0.875
